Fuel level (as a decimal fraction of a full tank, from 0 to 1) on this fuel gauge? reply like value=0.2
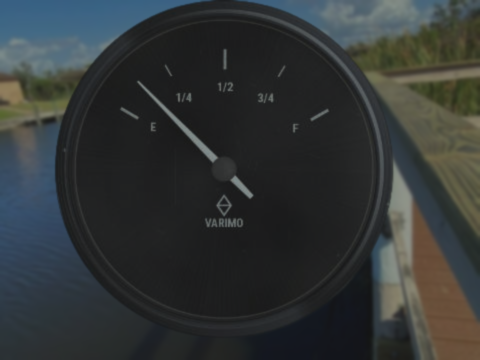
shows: value=0.125
